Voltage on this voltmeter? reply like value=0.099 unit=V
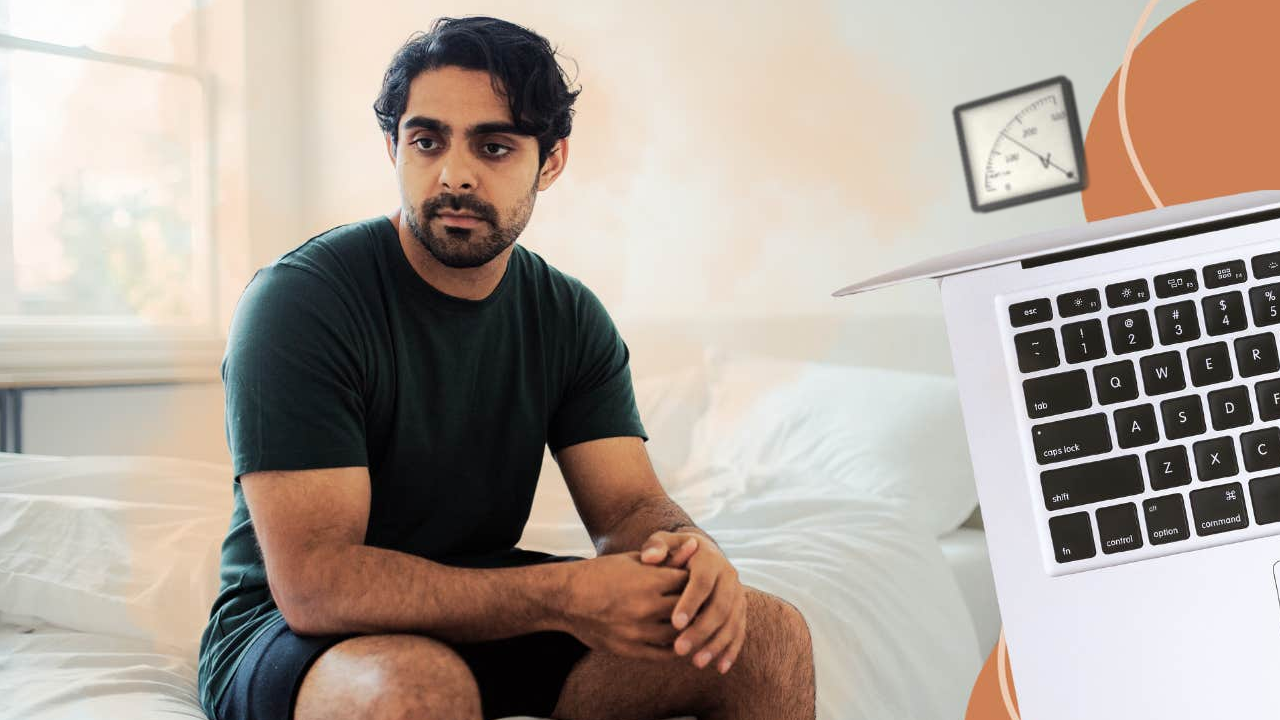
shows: value=150 unit=V
